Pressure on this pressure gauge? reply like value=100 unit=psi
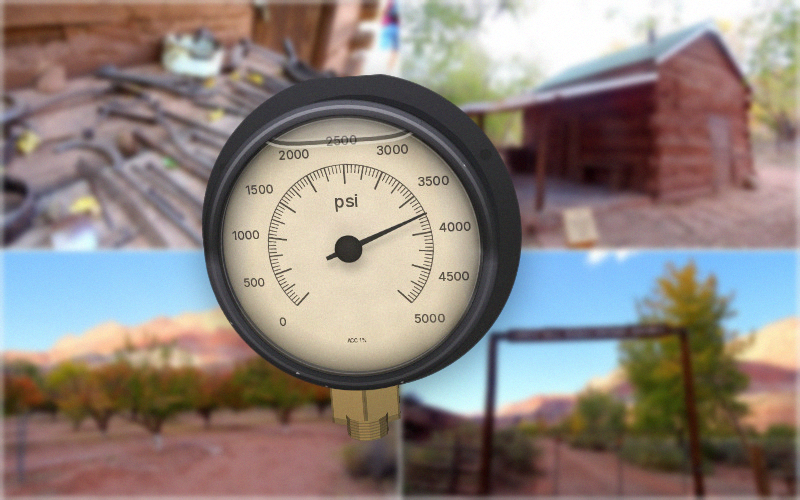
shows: value=3750 unit=psi
